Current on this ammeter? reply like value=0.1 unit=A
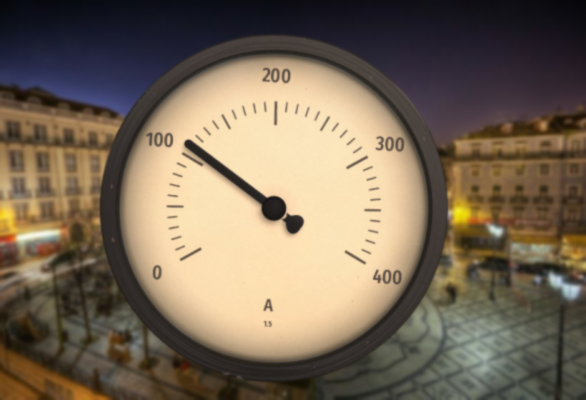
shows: value=110 unit=A
